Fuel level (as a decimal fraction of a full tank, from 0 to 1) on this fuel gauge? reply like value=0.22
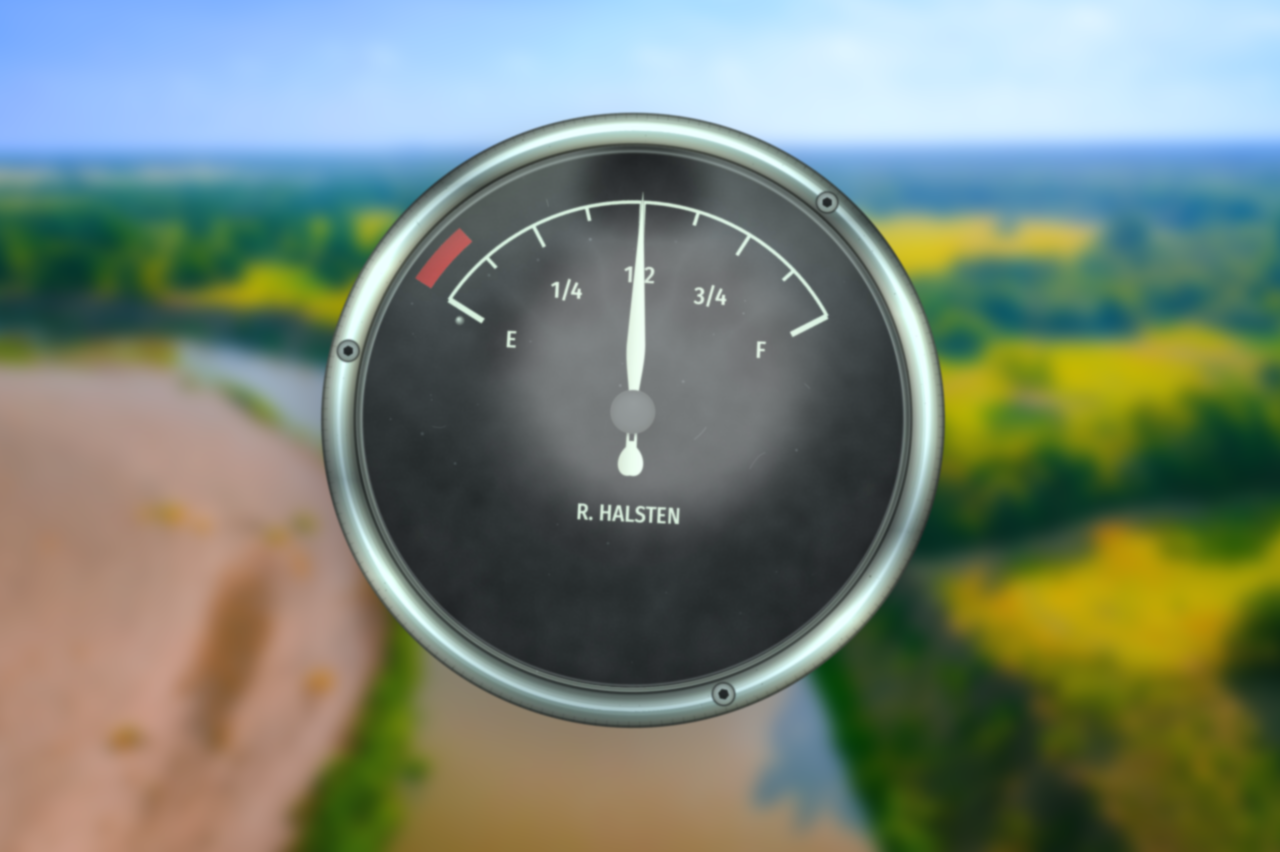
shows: value=0.5
